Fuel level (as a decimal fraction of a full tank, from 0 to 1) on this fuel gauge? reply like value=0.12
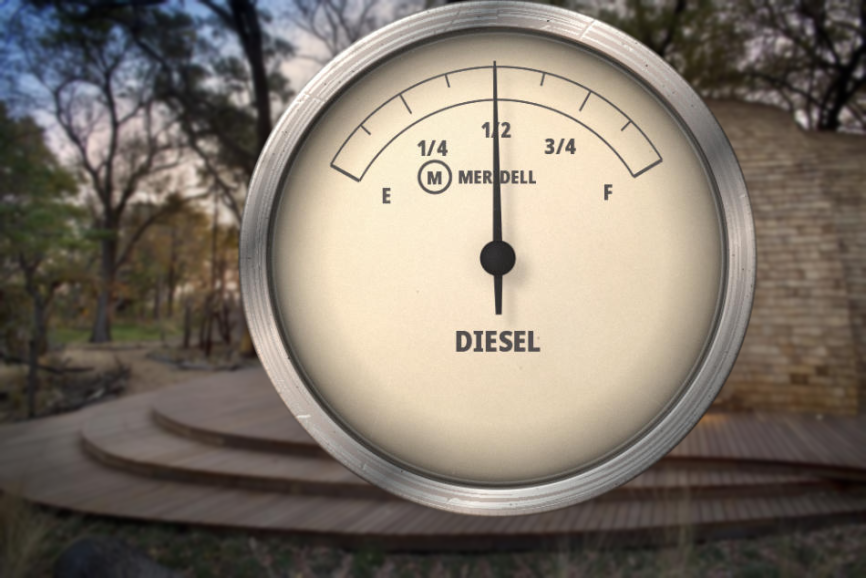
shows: value=0.5
